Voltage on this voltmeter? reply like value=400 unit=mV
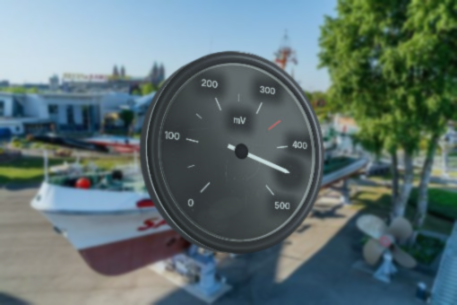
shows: value=450 unit=mV
